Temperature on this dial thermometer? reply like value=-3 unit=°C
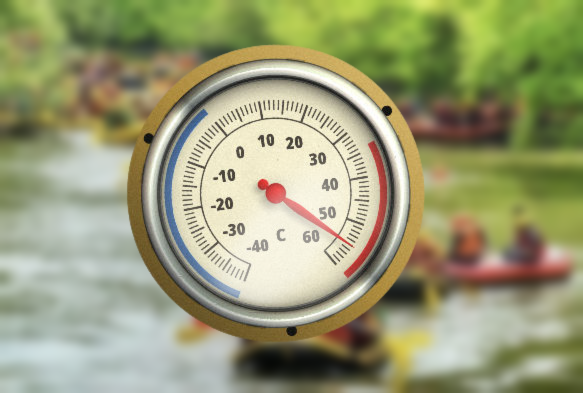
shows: value=55 unit=°C
